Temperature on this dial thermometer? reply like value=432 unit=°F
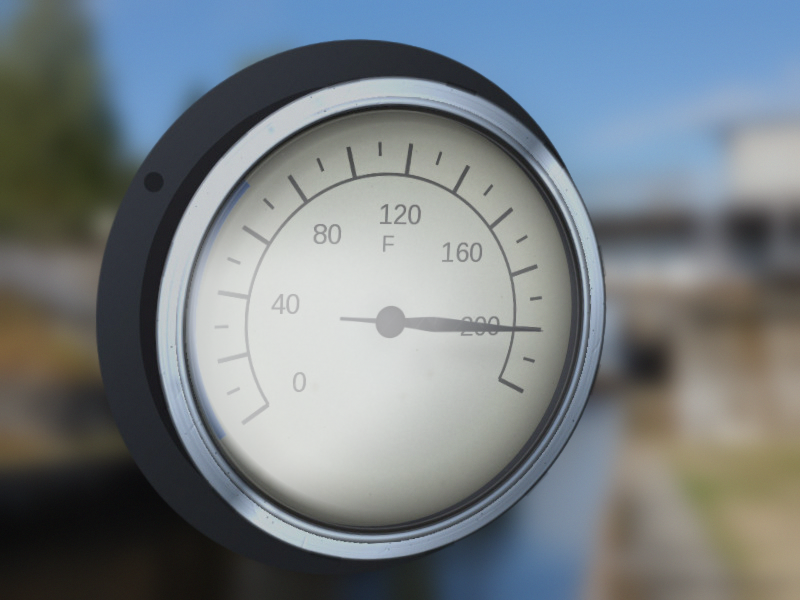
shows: value=200 unit=°F
